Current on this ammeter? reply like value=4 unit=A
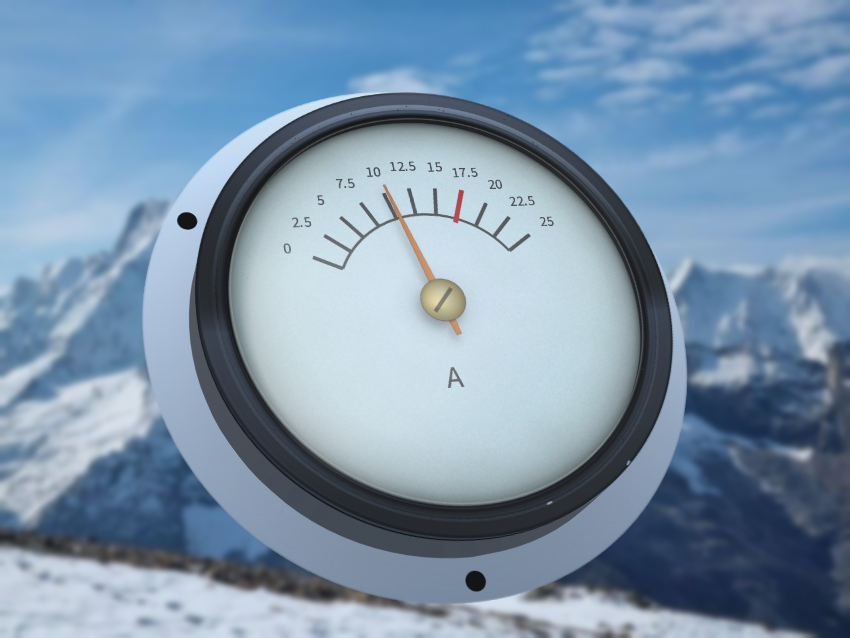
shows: value=10 unit=A
